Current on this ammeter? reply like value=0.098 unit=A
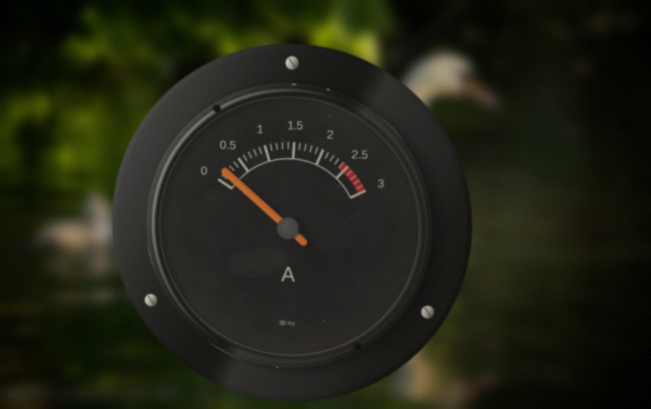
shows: value=0.2 unit=A
